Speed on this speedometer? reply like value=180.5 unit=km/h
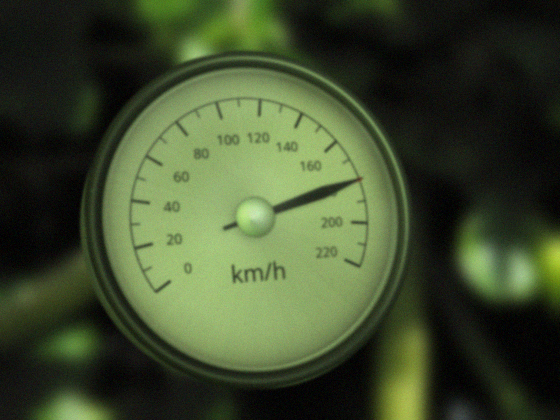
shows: value=180 unit=km/h
